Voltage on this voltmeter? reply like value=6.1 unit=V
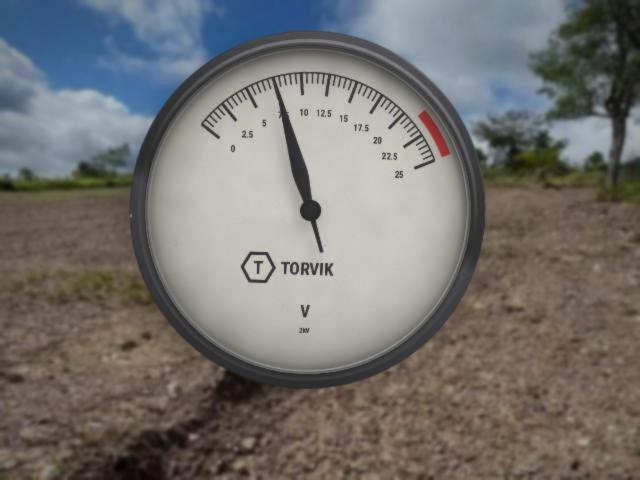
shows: value=7.5 unit=V
